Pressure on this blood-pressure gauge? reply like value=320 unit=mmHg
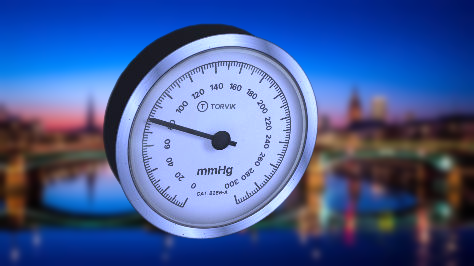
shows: value=80 unit=mmHg
